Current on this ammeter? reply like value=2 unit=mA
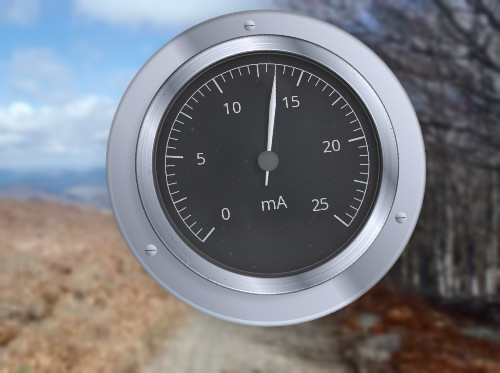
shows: value=13.5 unit=mA
